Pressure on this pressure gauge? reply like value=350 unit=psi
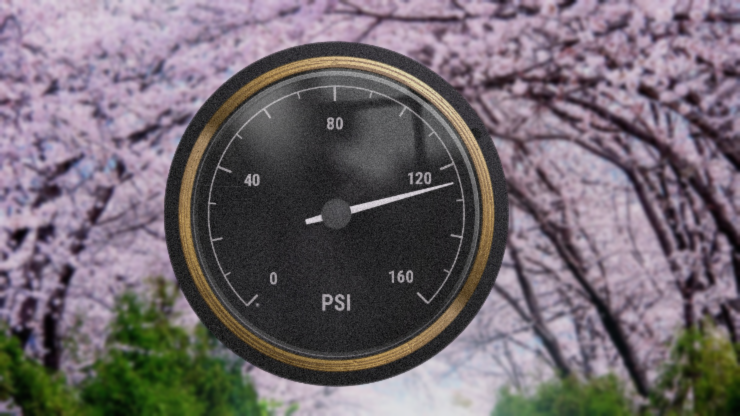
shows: value=125 unit=psi
